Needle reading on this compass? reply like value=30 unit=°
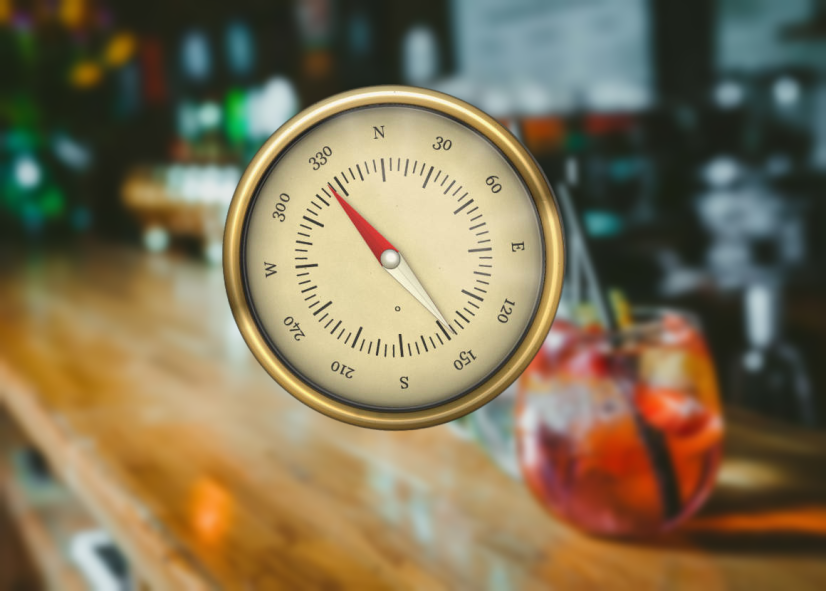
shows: value=325 unit=°
